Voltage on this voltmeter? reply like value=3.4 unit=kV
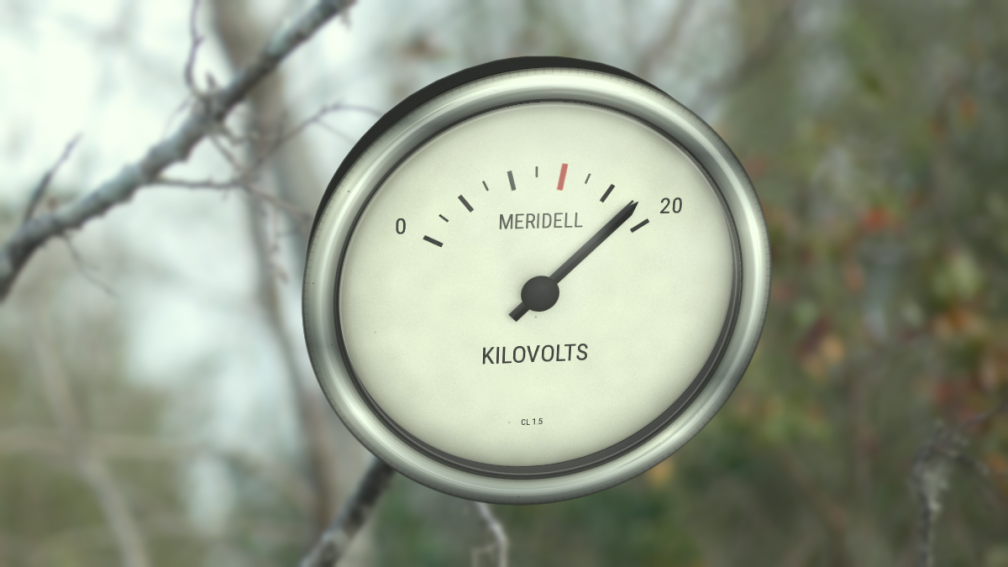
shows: value=18 unit=kV
